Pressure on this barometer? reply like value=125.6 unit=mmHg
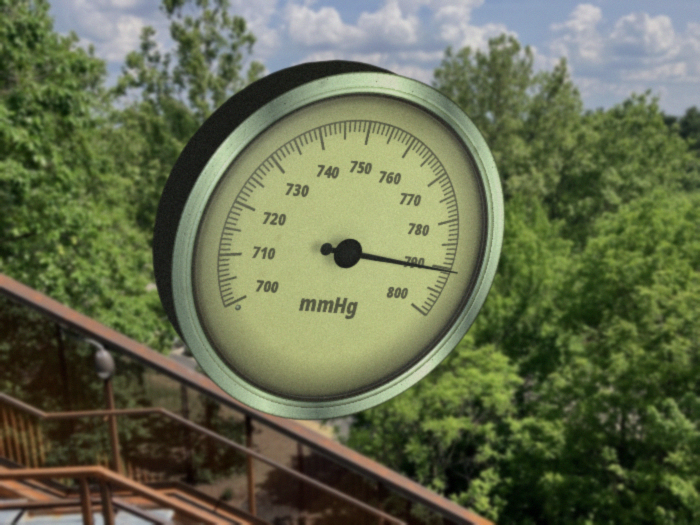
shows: value=790 unit=mmHg
